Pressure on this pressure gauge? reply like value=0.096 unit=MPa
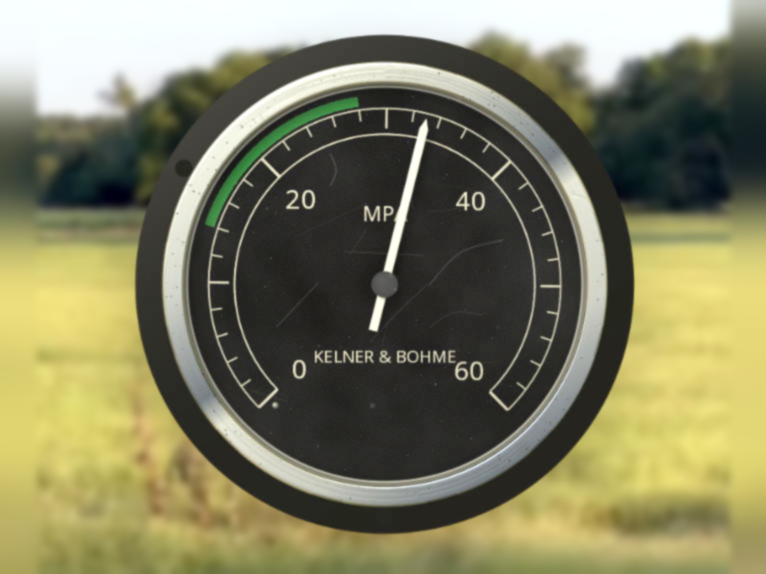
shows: value=33 unit=MPa
